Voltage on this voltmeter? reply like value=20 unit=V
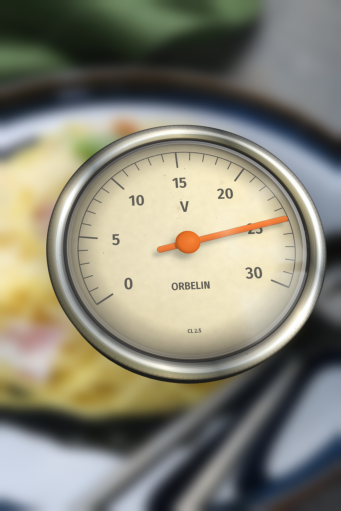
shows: value=25 unit=V
